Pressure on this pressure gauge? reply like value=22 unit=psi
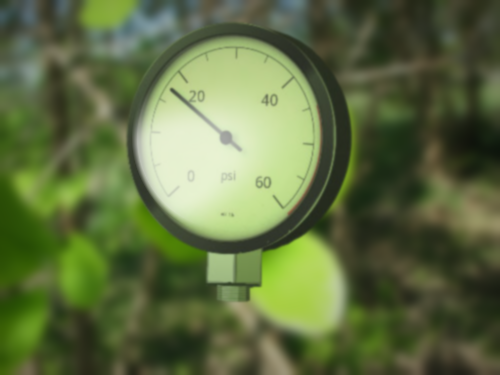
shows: value=17.5 unit=psi
